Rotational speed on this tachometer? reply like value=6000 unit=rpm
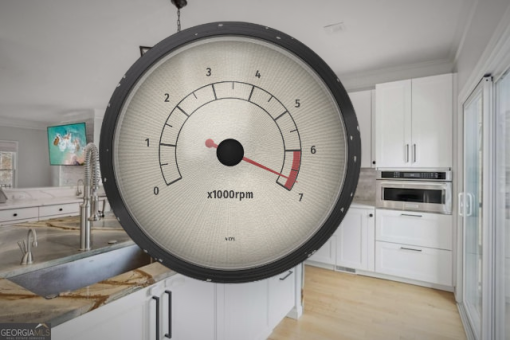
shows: value=6750 unit=rpm
